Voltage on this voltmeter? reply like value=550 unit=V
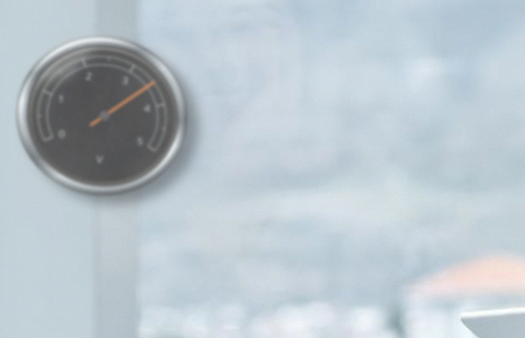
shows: value=3.5 unit=V
